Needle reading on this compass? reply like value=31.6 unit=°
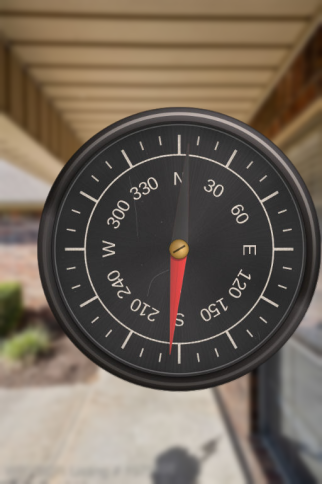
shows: value=185 unit=°
